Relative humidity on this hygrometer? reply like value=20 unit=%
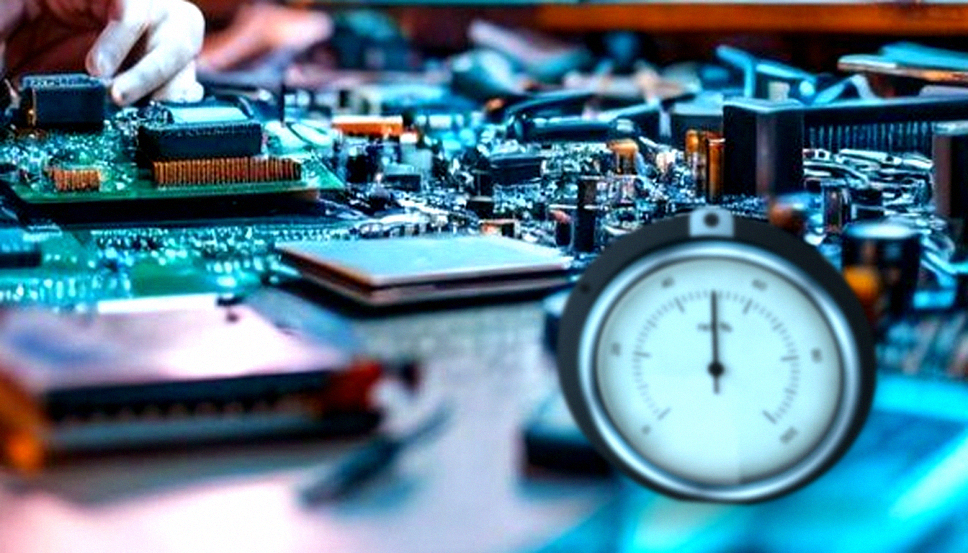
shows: value=50 unit=%
